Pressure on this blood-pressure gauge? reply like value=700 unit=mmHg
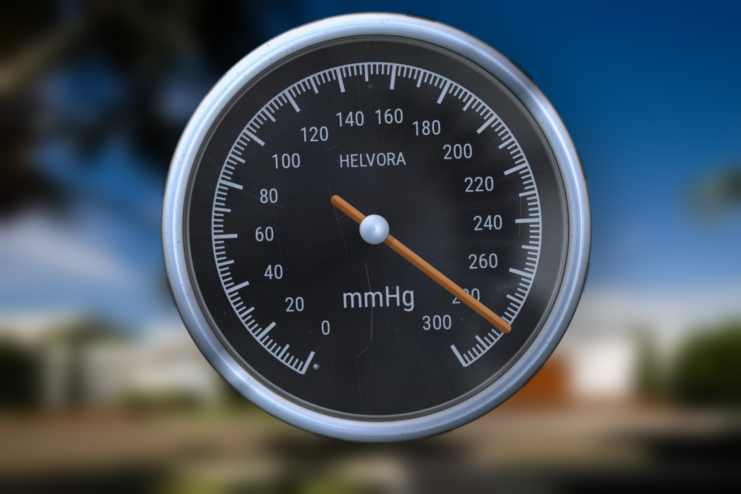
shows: value=280 unit=mmHg
